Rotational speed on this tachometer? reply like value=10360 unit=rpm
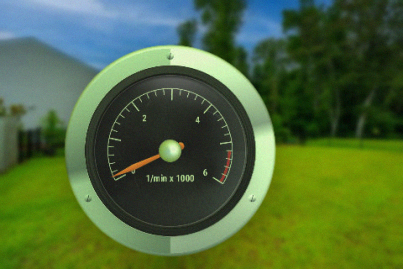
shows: value=100 unit=rpm
